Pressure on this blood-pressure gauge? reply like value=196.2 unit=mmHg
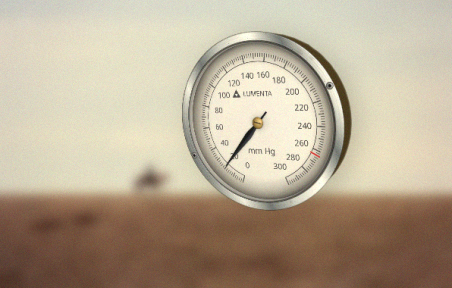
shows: value=20 unit=mmHg
